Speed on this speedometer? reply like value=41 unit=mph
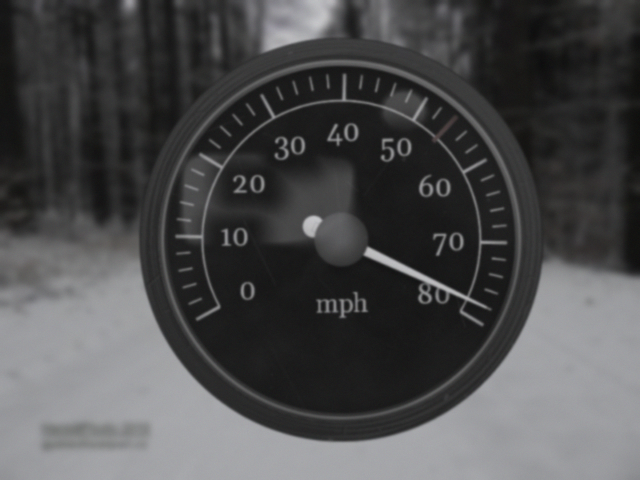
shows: value=78 unit=mph
